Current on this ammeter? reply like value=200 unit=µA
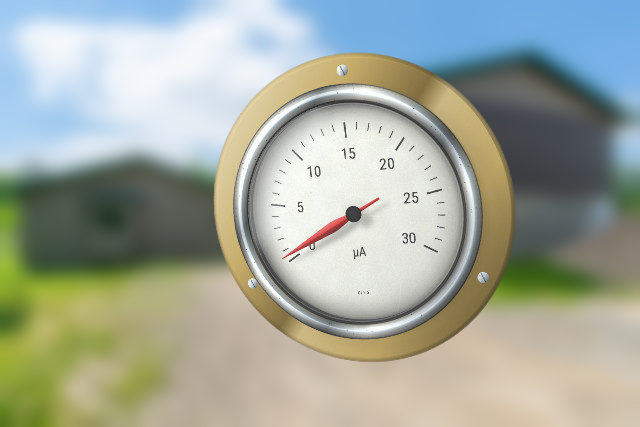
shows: value=0.5 unit=µA
